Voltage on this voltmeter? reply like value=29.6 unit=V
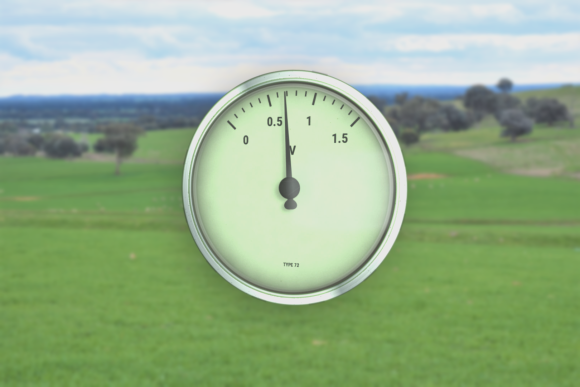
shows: value=0.7 unit=V
